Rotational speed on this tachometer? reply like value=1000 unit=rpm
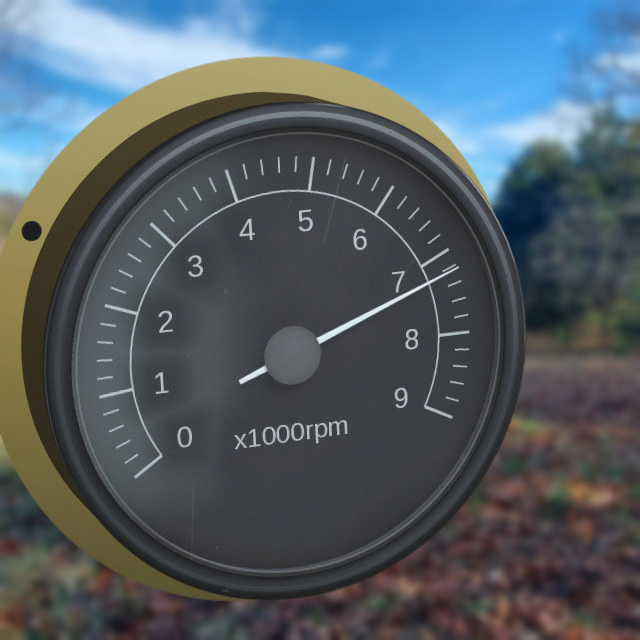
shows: value=7200 unit=rpm
